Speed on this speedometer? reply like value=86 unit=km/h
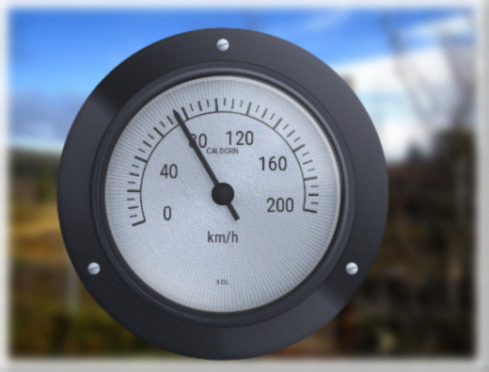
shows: value=75 unit=km/h
